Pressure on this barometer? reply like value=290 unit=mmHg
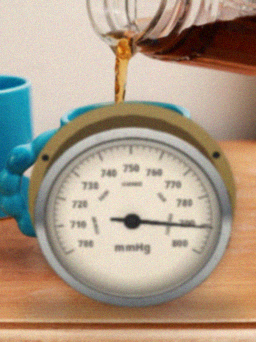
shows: value=790 unit=mmHg
